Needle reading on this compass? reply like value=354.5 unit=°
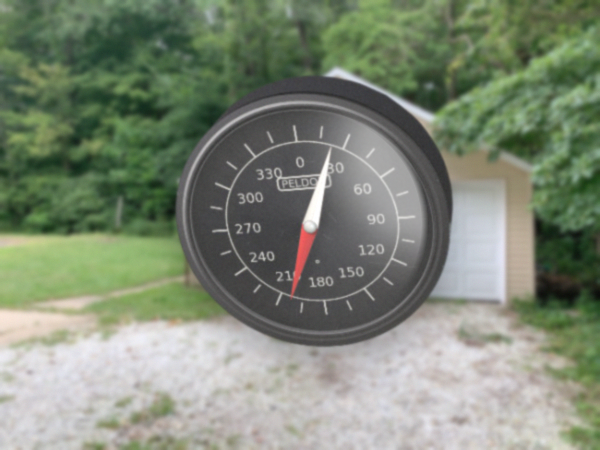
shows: value=202.5 unit=°
